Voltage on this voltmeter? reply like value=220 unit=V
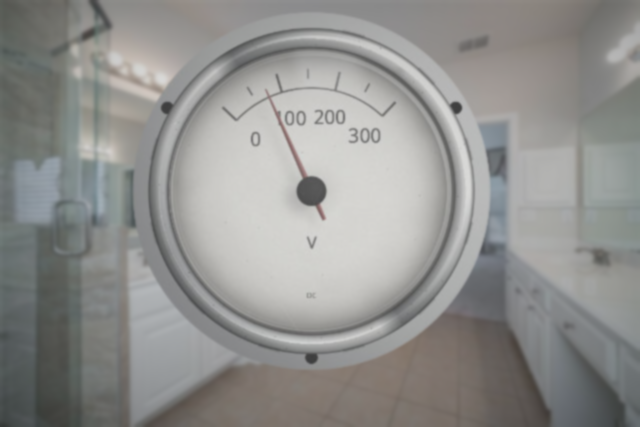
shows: value=75 unit=V
